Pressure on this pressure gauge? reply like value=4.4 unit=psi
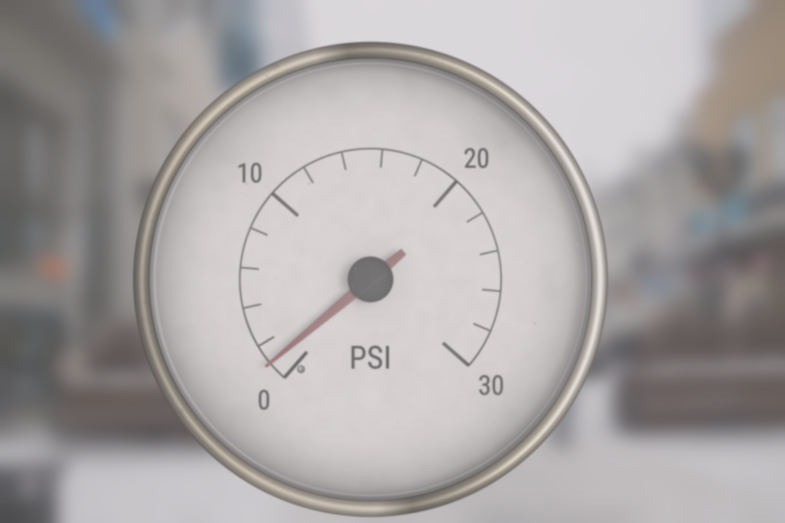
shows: value=1 unit=psi
